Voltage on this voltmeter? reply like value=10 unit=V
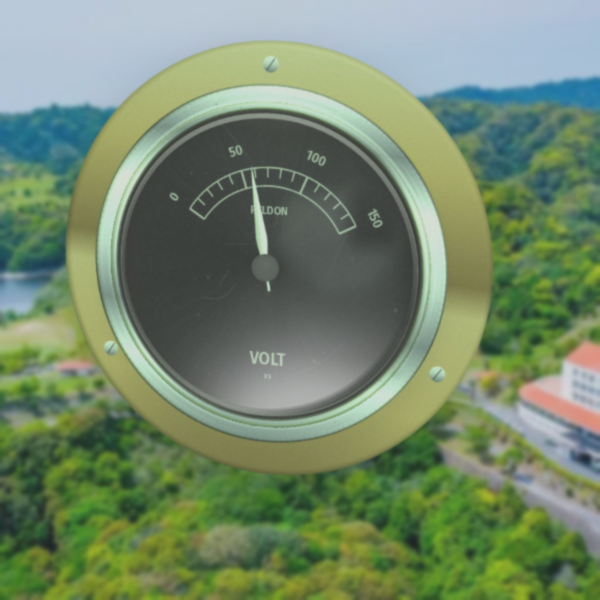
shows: value=60 unit=V
